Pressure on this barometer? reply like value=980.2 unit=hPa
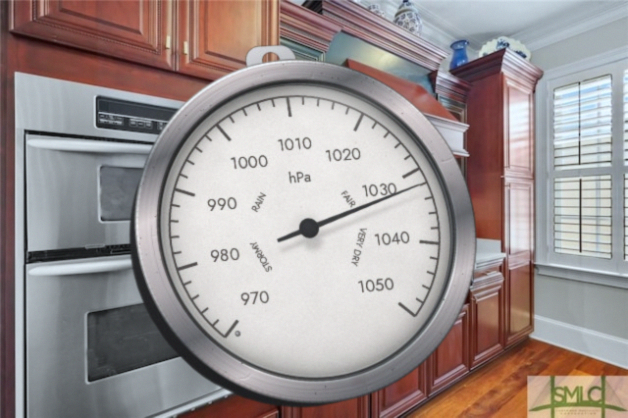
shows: value=1032 unit=hPa
